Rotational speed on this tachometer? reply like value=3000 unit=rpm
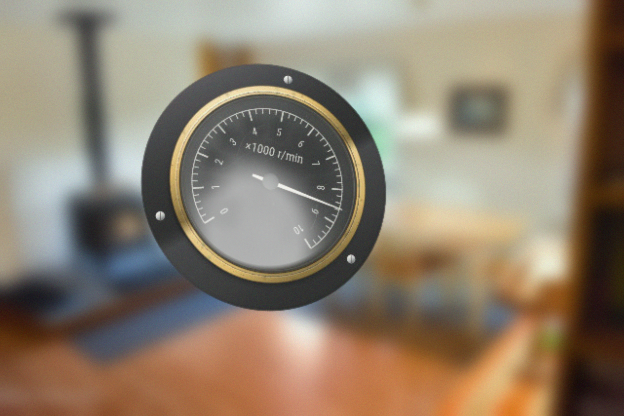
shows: value=8600 unit=rpm
